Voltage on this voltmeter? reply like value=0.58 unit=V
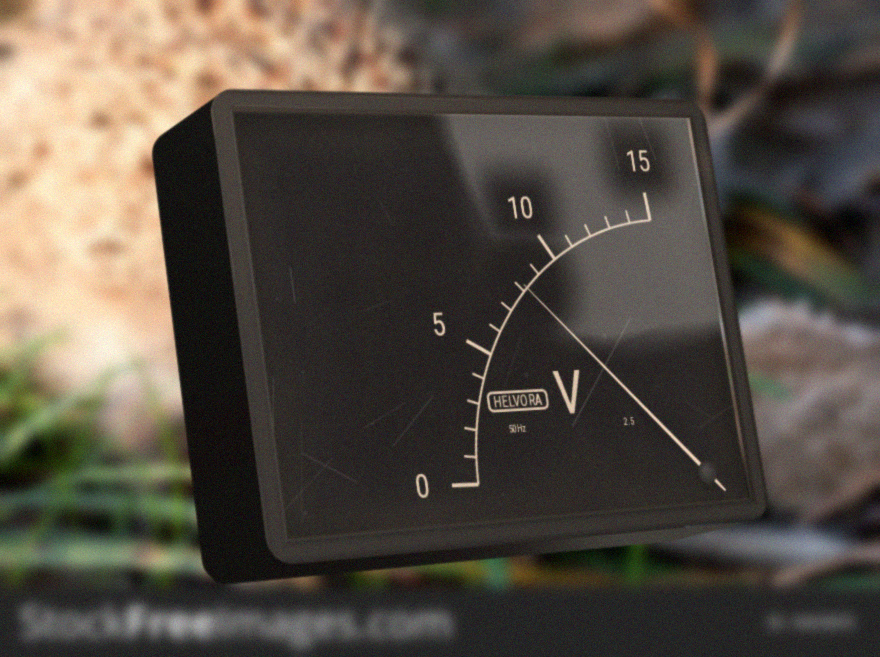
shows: value=8 unit=V
